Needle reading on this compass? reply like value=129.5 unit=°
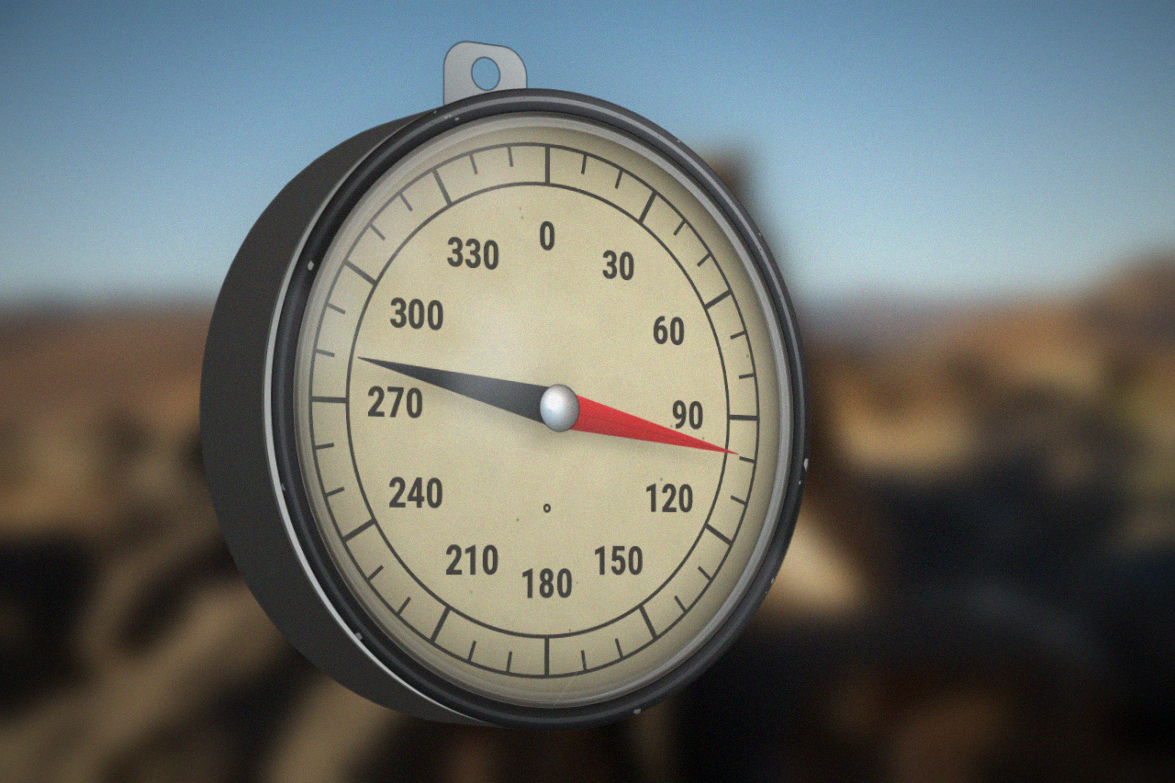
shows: value=100 unit=°
